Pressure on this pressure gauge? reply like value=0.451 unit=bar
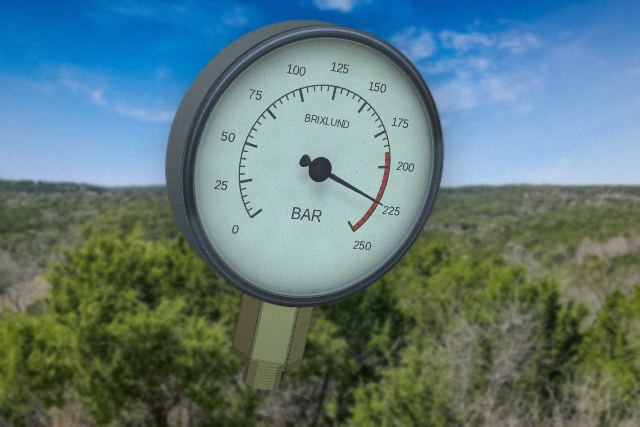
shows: value=225 unit=bar
